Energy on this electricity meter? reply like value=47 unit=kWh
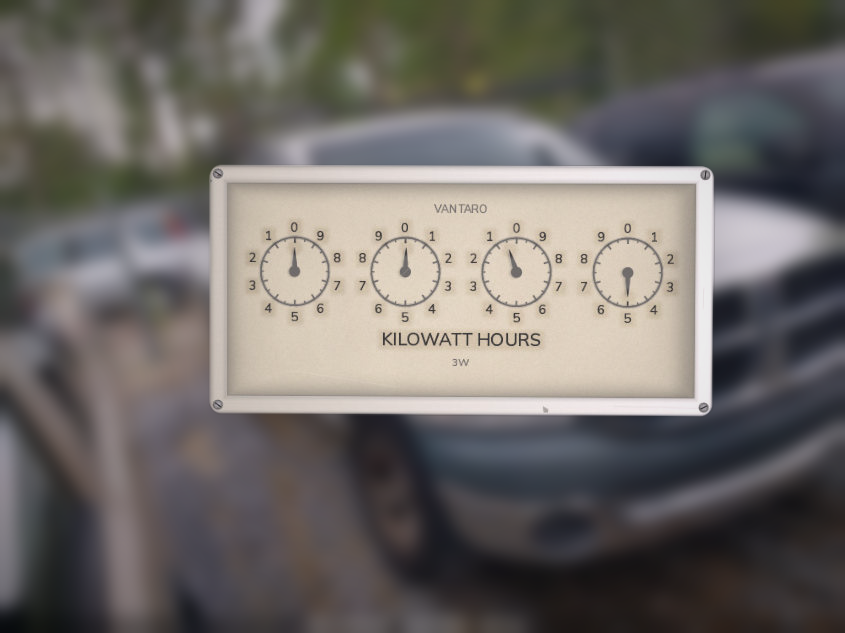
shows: value=5 unit=kWh
